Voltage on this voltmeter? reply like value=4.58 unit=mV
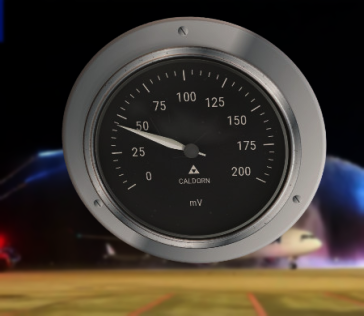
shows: value=45 unit=mV
